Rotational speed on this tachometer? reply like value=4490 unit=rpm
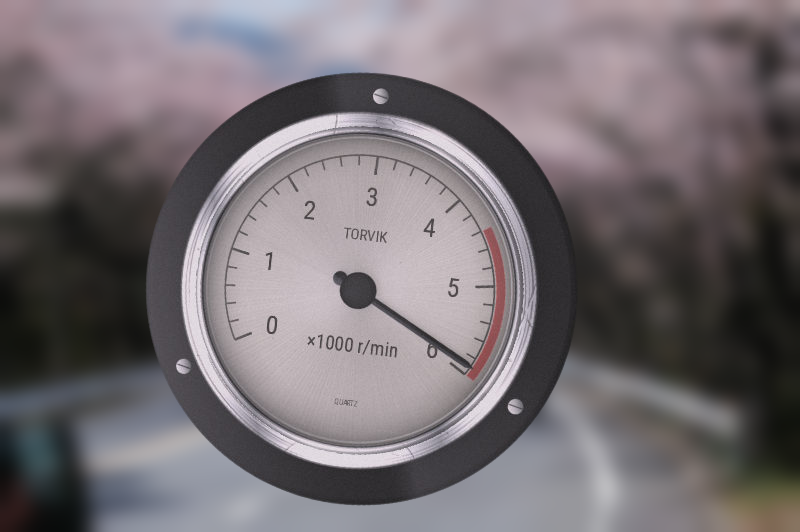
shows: value=5900 unit=rpm
